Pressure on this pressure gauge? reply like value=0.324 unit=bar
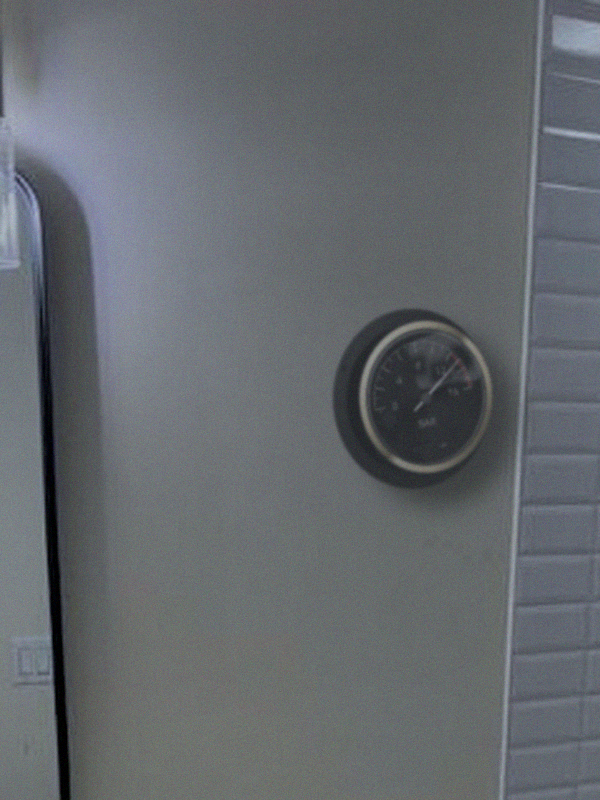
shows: value=13 unit=bar
